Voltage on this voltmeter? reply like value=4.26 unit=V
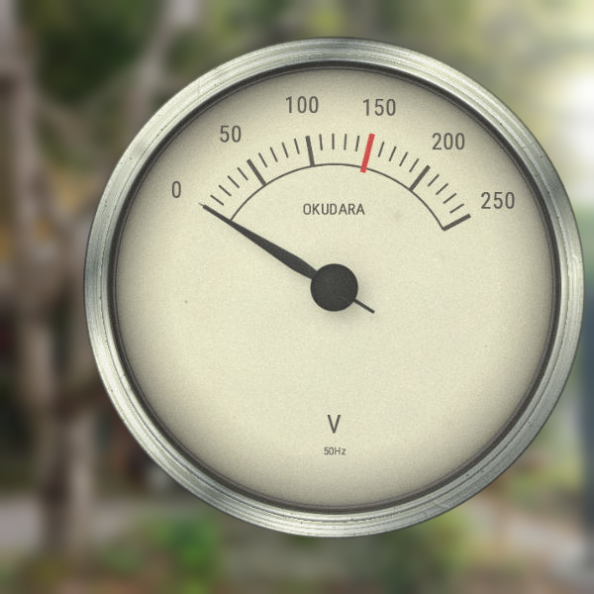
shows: value=0 unit=V
